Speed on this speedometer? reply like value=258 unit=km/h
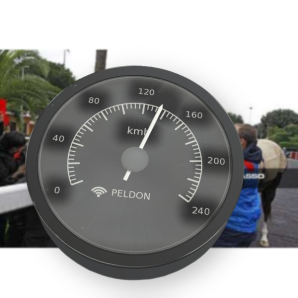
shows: value=136 unit=km/h
